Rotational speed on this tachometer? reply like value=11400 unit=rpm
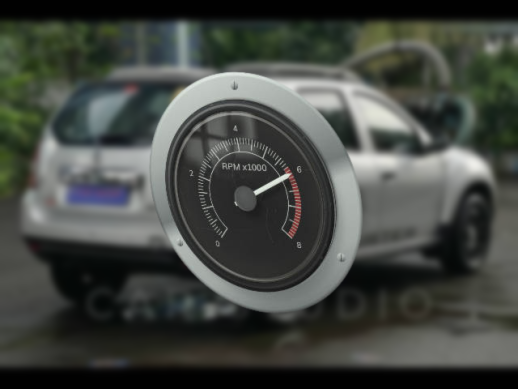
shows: value=6000 unit=rpm
